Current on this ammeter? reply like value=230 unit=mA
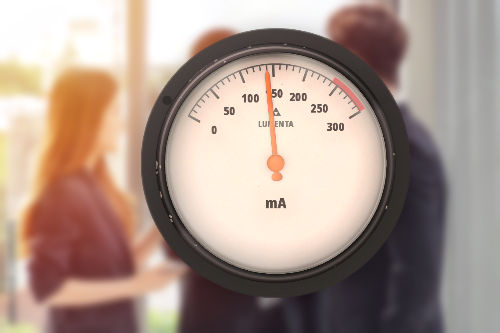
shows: value=140 unit=mA
